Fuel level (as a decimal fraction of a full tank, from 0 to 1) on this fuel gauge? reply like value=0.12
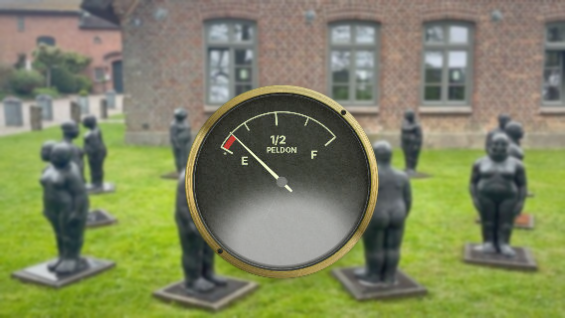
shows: value=0.125
